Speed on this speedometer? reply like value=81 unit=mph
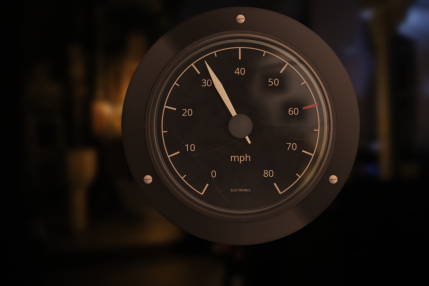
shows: value=32.5 unit=mph
